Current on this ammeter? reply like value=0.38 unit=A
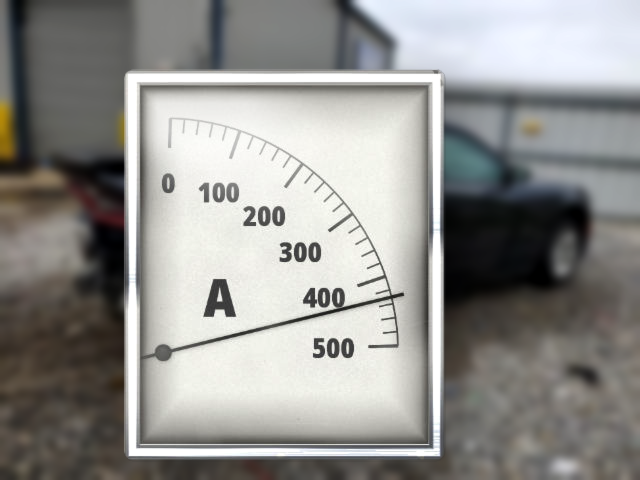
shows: value=430 unit=A
